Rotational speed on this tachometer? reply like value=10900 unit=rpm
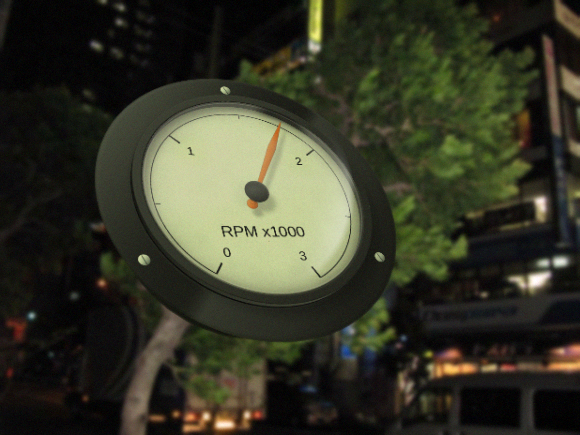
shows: value=1750 unit=rpm
